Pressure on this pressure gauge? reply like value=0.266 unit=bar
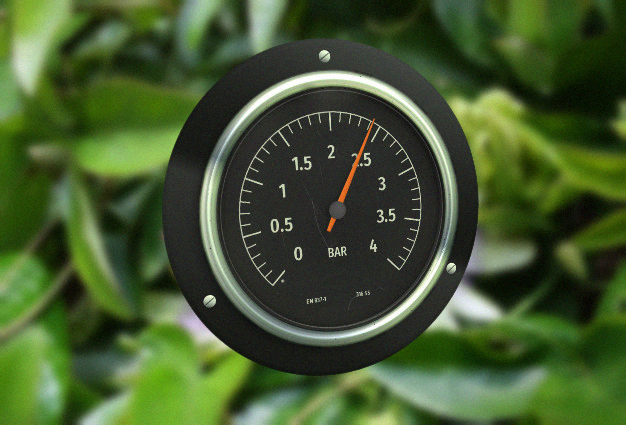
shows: value=2.4 unit=bar
